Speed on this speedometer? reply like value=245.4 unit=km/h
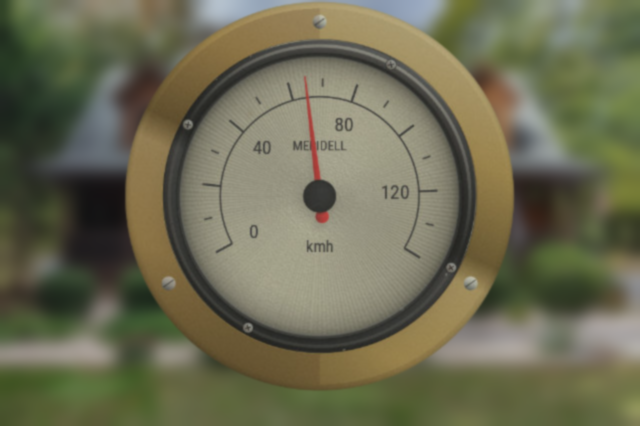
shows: value=65 unit=km/h
